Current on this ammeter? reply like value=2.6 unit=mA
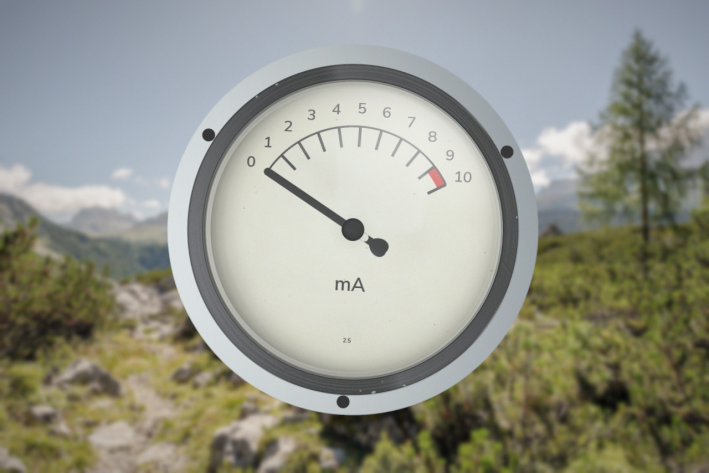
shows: value=0 unit=mA
